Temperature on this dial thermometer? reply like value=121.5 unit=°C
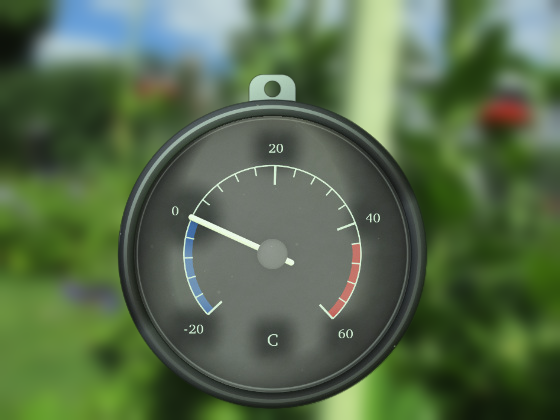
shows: value=0 unit=°C
